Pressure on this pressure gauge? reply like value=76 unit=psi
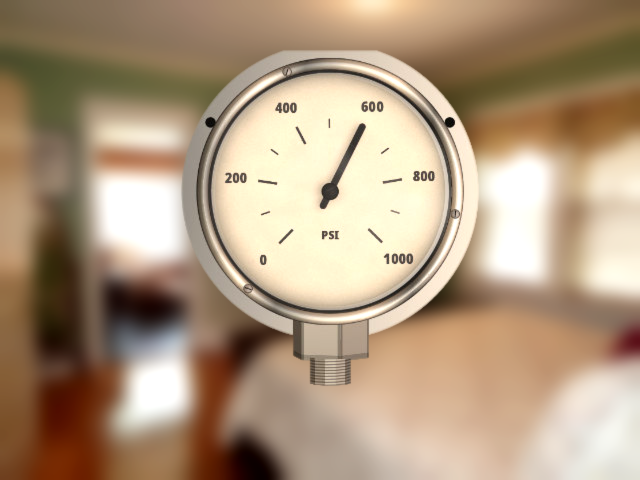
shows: value=600 unit=psi
